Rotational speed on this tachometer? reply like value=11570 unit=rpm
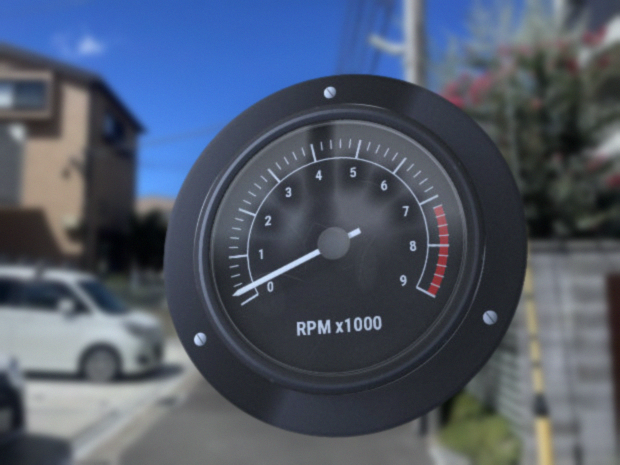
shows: value=200 unit=rpm
